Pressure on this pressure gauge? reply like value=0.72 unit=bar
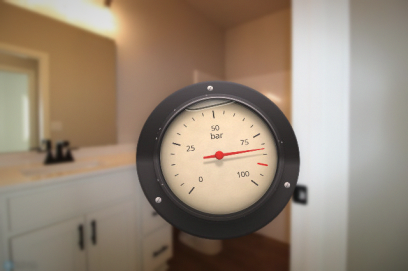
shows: value=82.5 unit=bar
